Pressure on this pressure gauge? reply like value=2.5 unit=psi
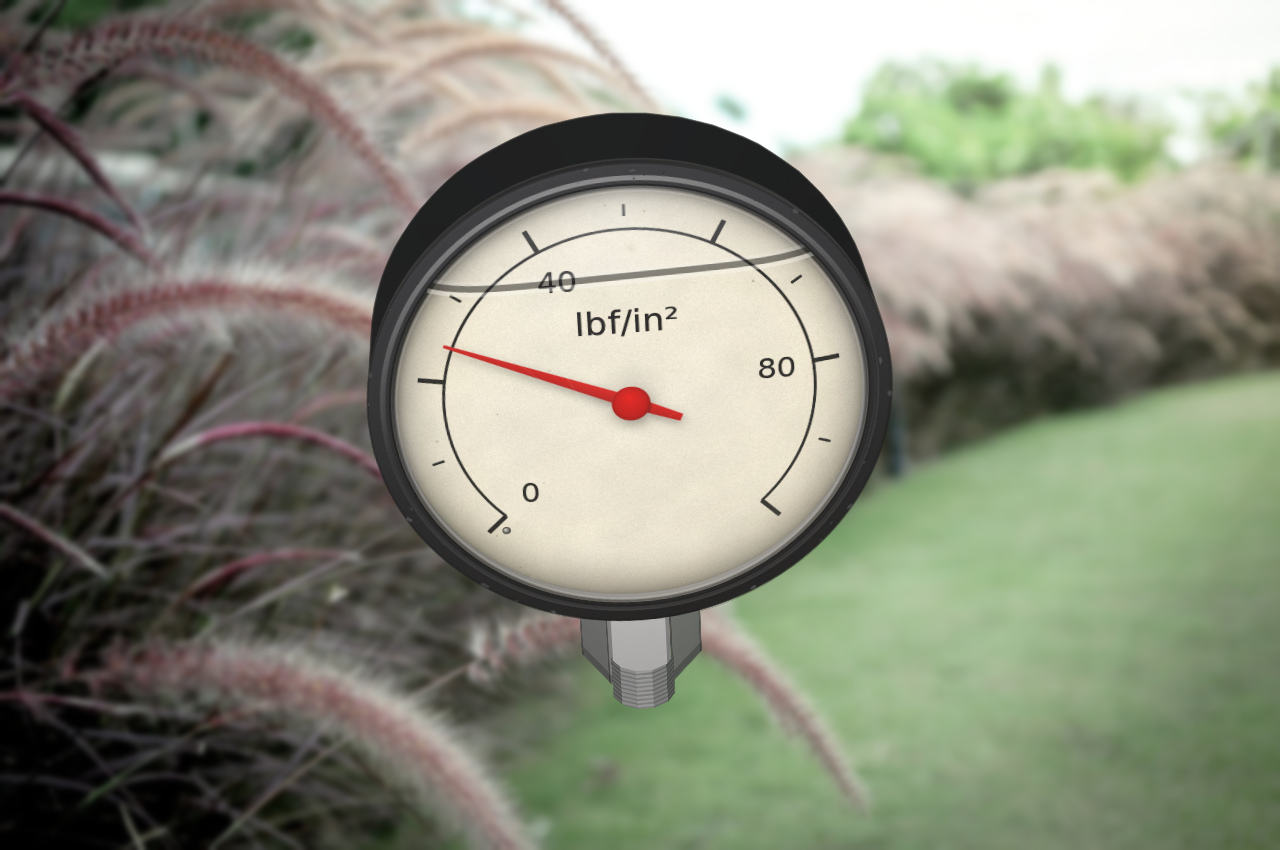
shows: value=25 unit=psi
